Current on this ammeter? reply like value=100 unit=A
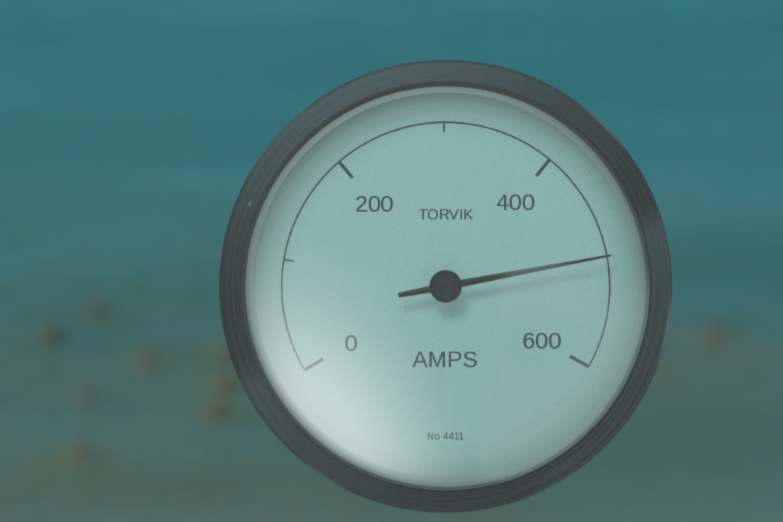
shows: value=500 unit=A
